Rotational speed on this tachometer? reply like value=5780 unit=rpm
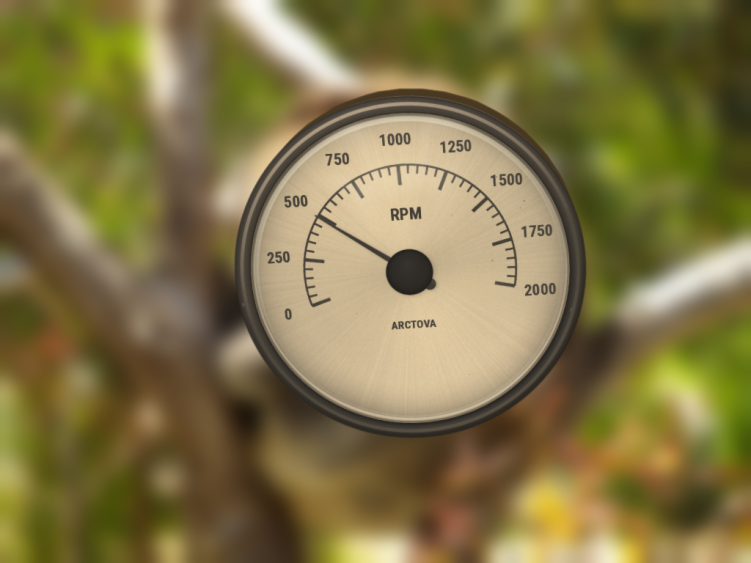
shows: value=500 unit=rpm
